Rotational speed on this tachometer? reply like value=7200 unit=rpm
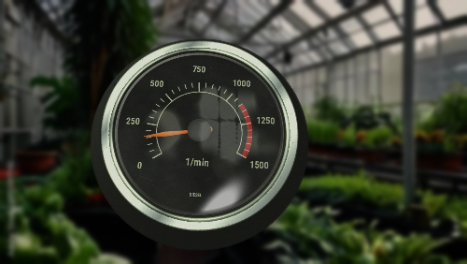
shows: value=150 unit=rpm
